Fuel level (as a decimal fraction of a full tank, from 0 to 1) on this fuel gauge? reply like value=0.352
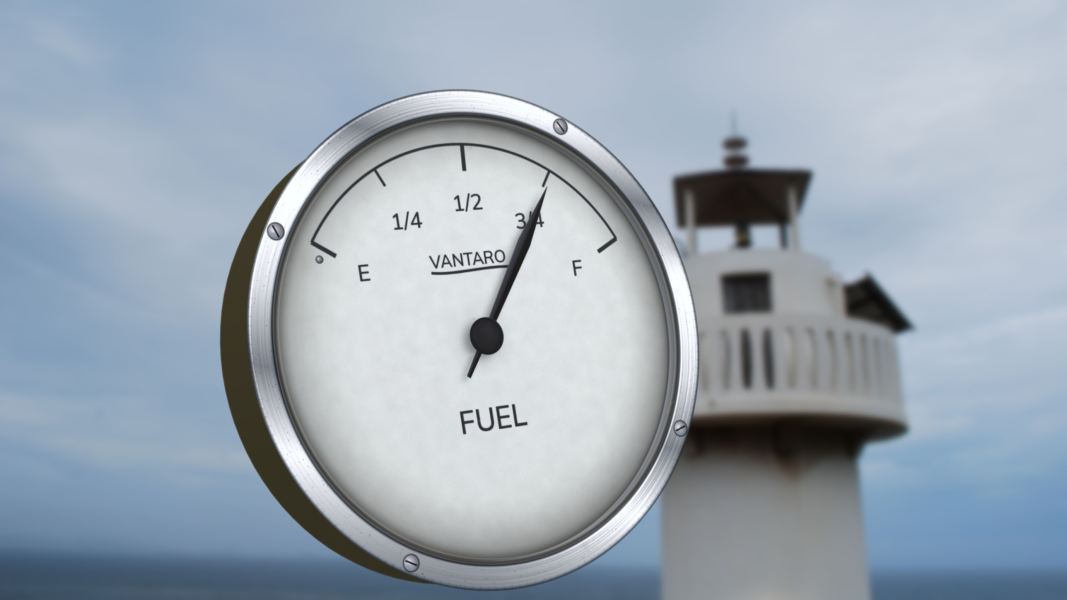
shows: value=0.75
